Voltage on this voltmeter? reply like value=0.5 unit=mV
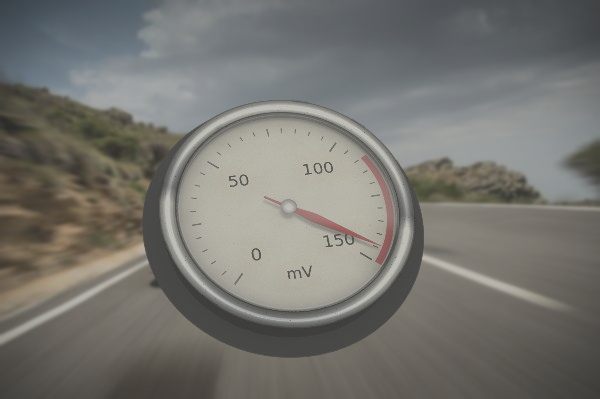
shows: value=145 unit=mV
